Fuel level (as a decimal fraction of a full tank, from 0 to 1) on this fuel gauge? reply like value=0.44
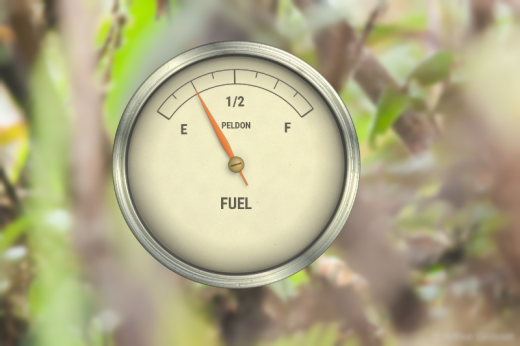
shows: value=0.25
